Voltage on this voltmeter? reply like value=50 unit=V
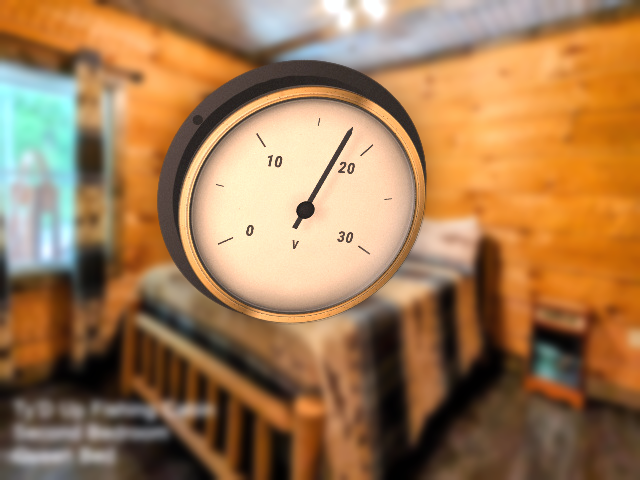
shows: value=17.5 unit=V
